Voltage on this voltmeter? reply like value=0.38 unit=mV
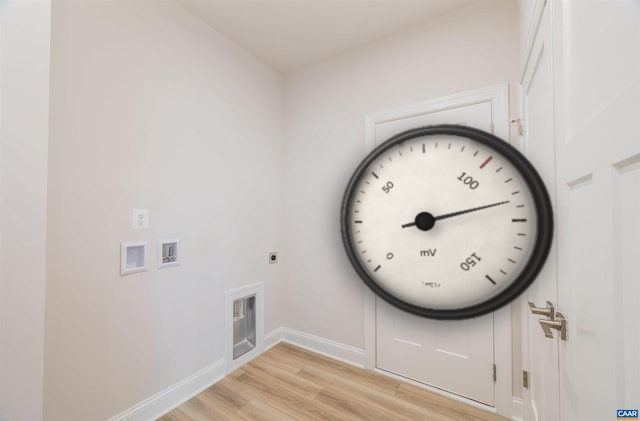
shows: value=117.5 unit=mV
